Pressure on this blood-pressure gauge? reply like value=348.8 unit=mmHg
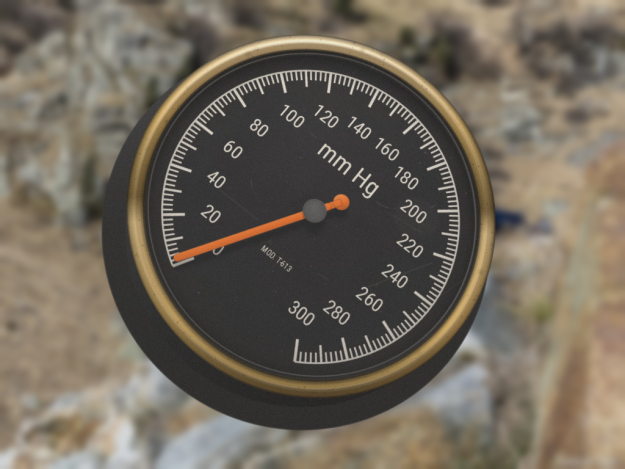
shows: value=2 unit=mmHg
